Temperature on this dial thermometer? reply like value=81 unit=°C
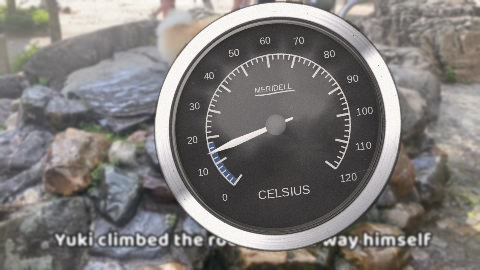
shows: value=14 unit=°C
